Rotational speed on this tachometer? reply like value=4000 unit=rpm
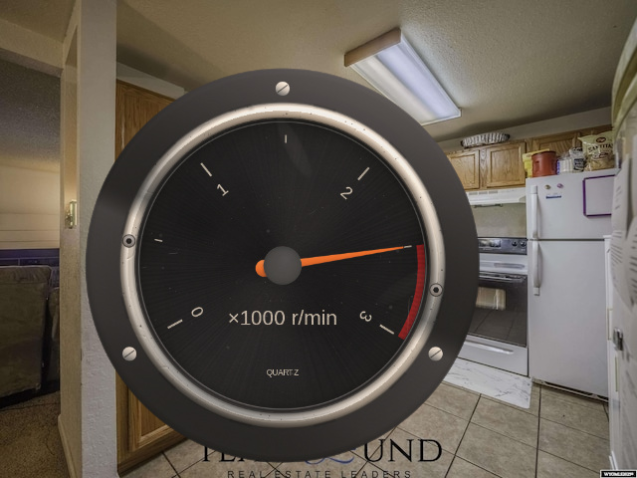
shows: value=2500 unit=rpm
